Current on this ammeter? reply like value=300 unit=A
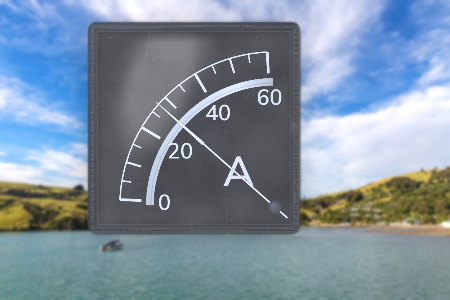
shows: value=27.5 unit=A
